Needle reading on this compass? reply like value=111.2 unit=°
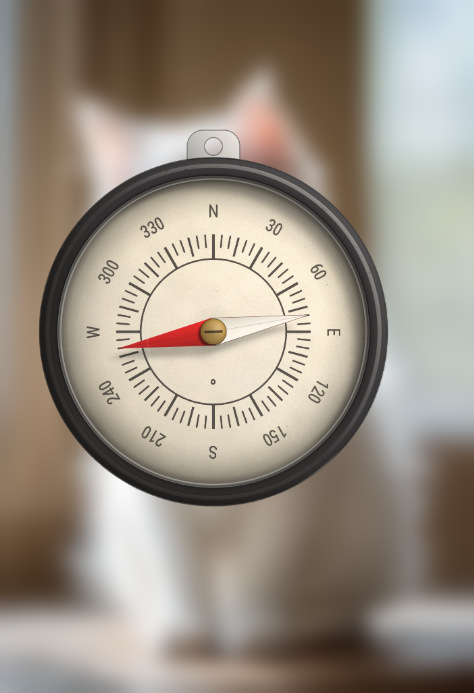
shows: value=260 unit=°
